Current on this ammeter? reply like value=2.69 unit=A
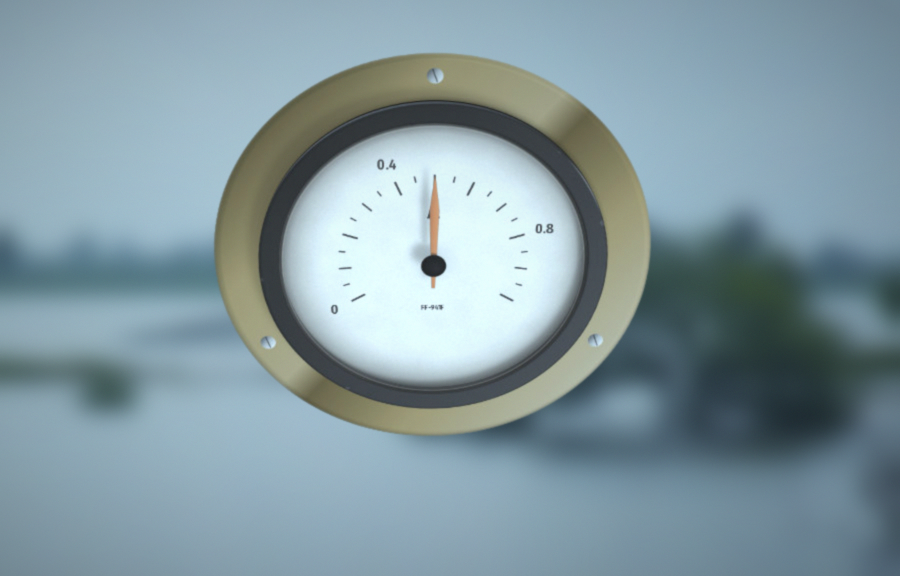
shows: value=0.5 unit=A
